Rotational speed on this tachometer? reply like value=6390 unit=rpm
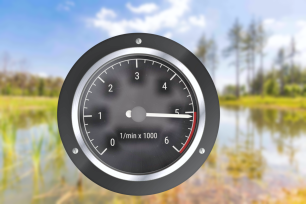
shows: value=5100 unit=rpm
